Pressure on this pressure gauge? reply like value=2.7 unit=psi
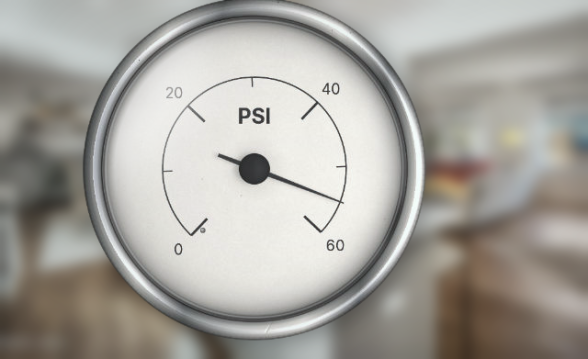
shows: value=55 unit=psi
